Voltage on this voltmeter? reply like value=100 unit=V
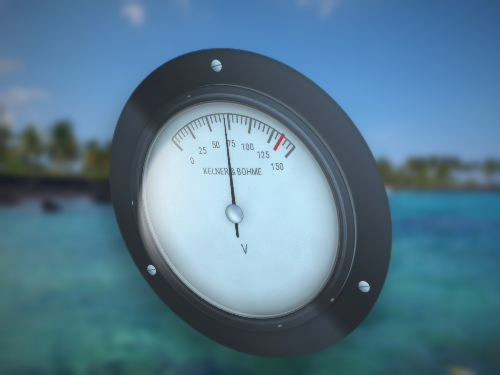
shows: value=75 unit=V
